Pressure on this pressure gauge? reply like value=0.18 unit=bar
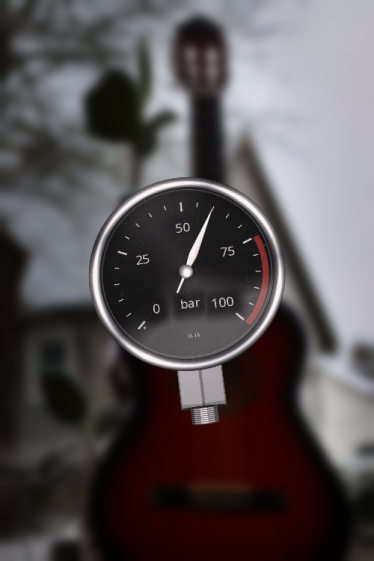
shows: value=60 unit=bar
